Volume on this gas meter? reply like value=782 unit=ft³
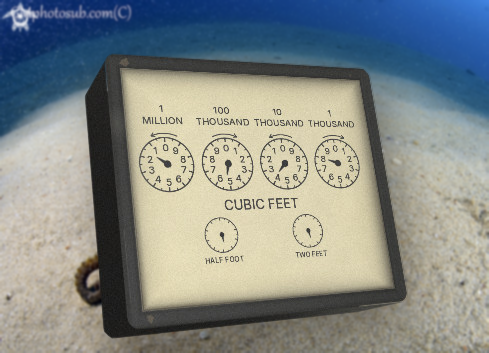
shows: value=153800 unit=ft³
